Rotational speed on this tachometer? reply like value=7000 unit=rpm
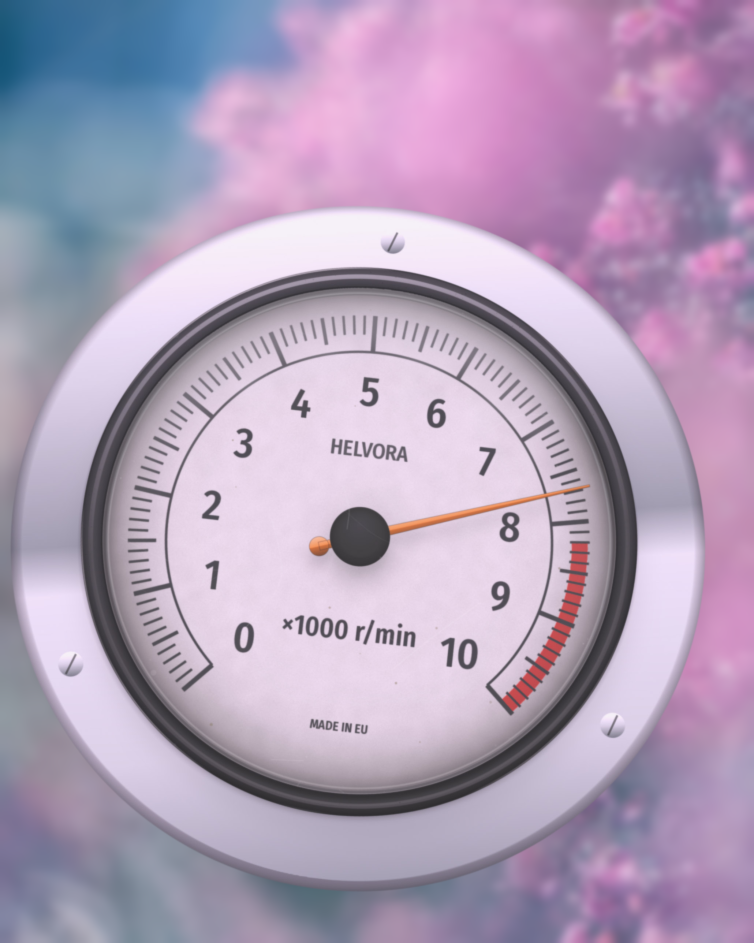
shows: value=7700 unit=rpm
